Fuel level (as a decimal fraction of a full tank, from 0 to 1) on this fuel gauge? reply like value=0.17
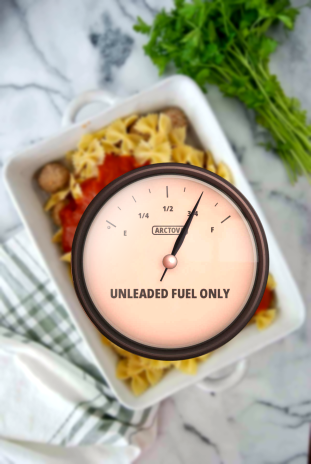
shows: value=0.75
